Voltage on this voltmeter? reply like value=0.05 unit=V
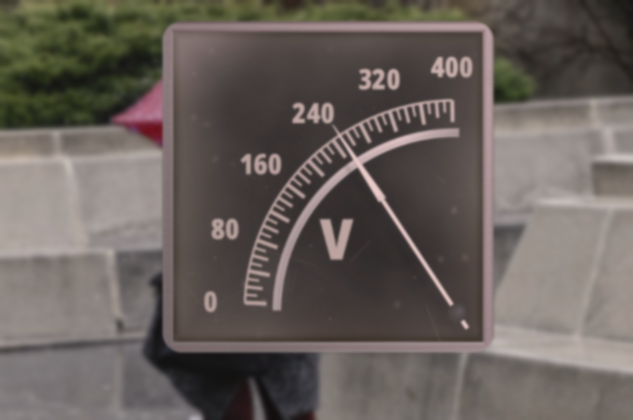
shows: value=250 unit=V
